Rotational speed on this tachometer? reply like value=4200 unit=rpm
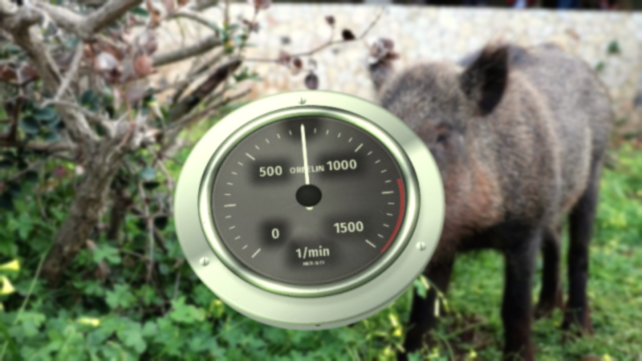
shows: value=750 unit=rpm
